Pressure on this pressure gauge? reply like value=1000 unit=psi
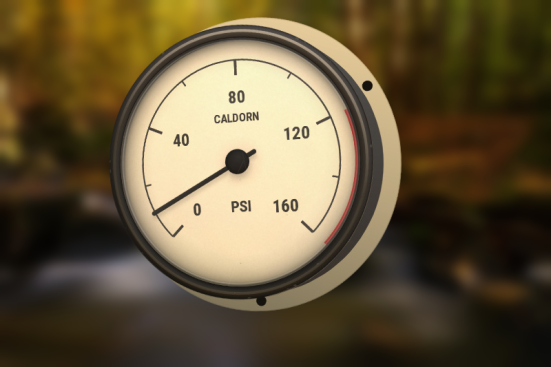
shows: value=10 unit=psi
